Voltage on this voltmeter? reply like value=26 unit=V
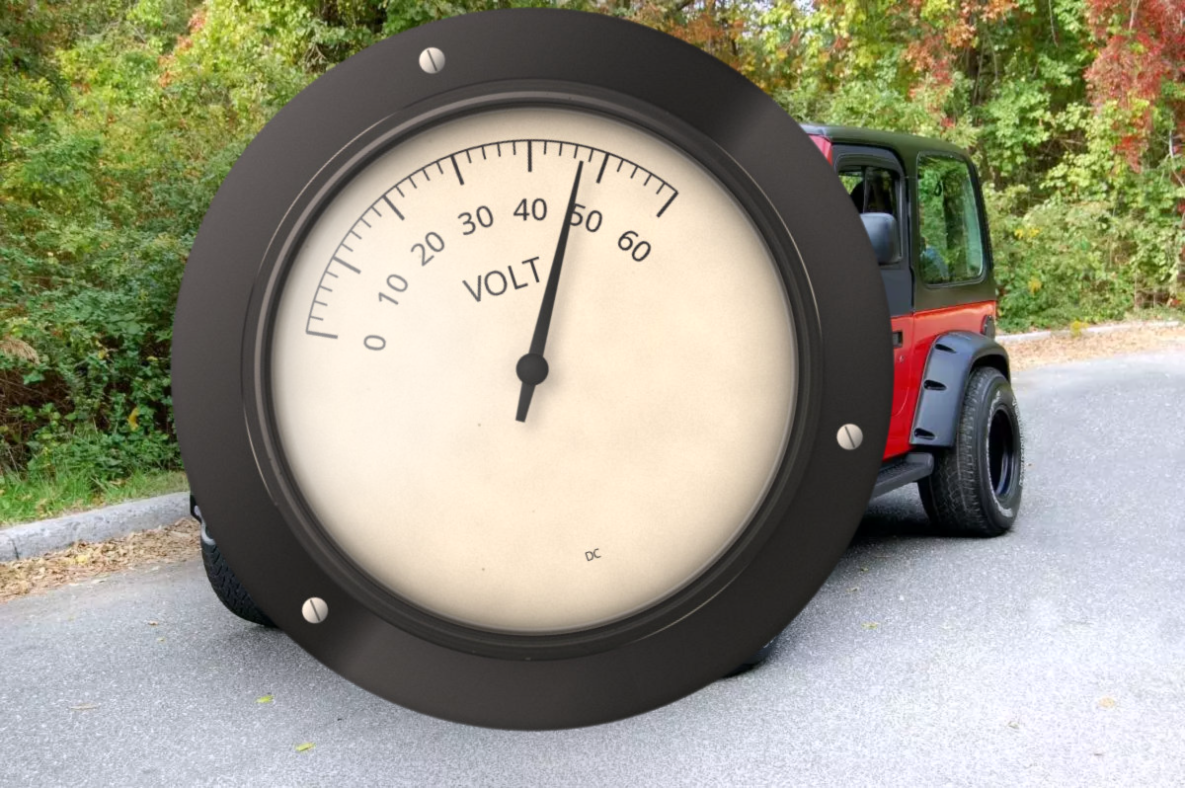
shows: value=47 unit=V
